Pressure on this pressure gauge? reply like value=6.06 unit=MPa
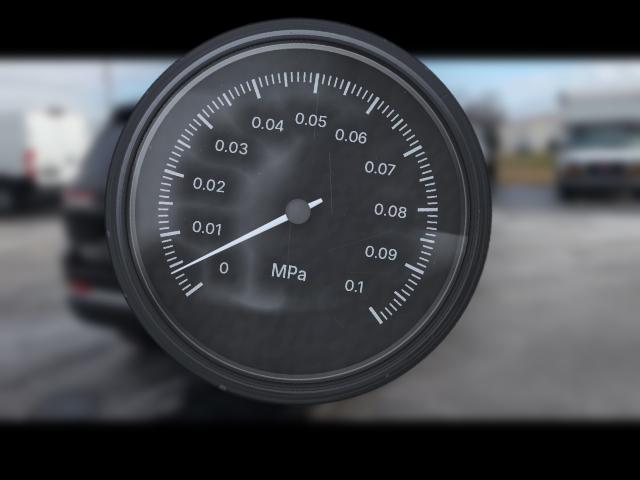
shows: value=0.004 unit=MPa
